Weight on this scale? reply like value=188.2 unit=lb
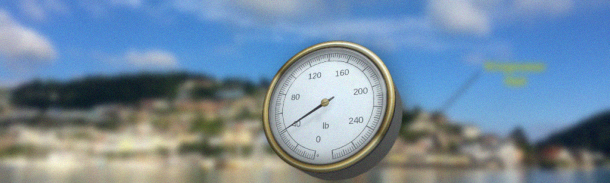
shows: value=40 unit=lb
